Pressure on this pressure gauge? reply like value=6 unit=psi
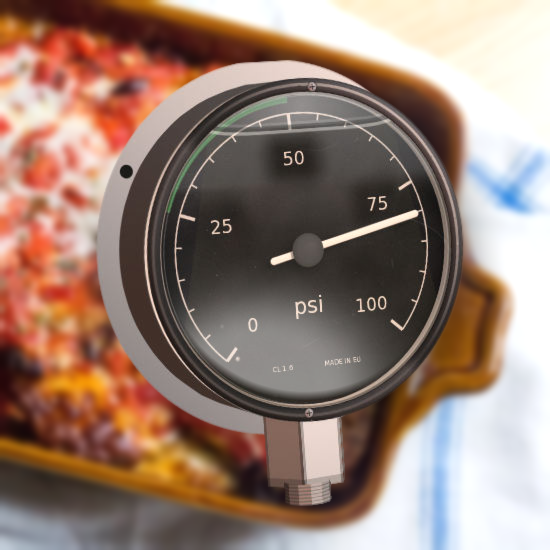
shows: value=80 unit=psi
